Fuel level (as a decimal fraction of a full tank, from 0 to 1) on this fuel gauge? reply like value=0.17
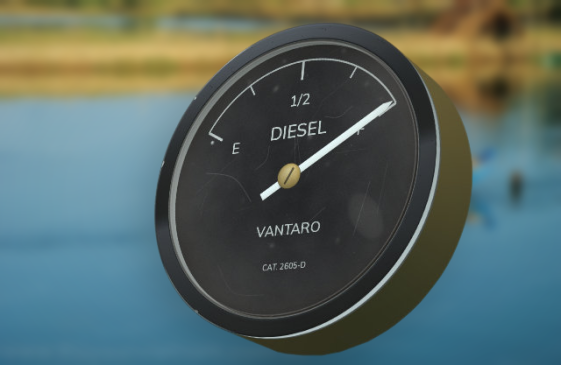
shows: value=1
